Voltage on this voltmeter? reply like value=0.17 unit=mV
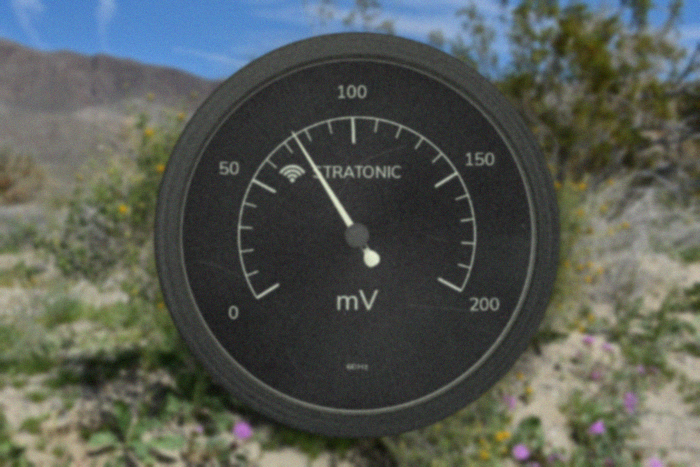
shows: value=75 unit=mV
